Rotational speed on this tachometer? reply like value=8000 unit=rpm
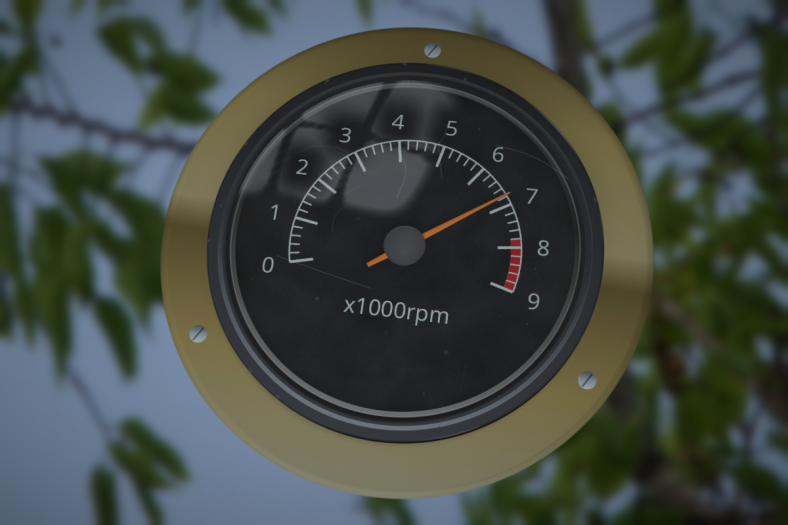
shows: value=6800 unit=rpm
